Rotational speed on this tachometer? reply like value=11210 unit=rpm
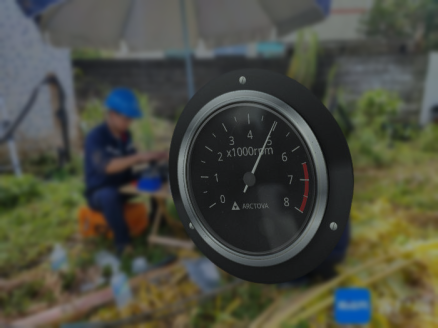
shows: value=5000 unit=rpm
